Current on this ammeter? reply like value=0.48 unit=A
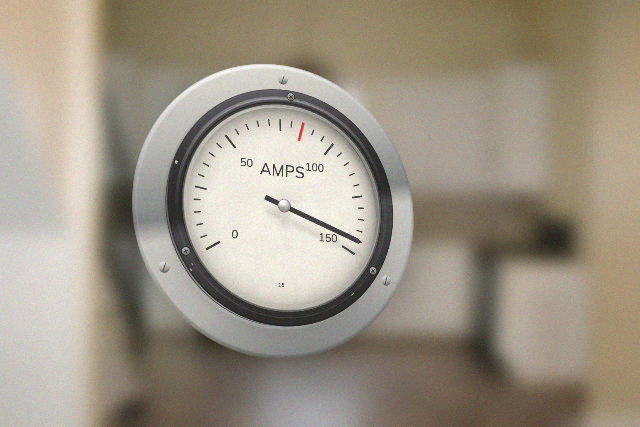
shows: value=145 unit=A
